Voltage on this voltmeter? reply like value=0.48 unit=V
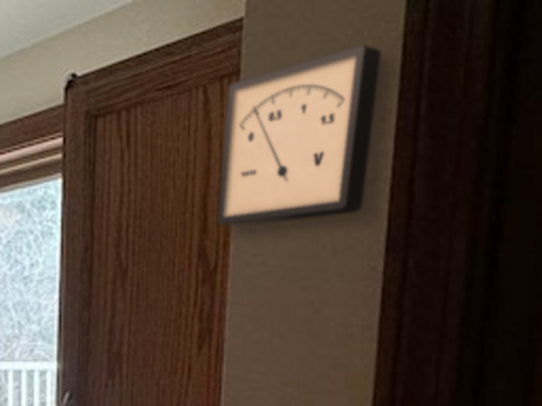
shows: value=0.25 unit=V
